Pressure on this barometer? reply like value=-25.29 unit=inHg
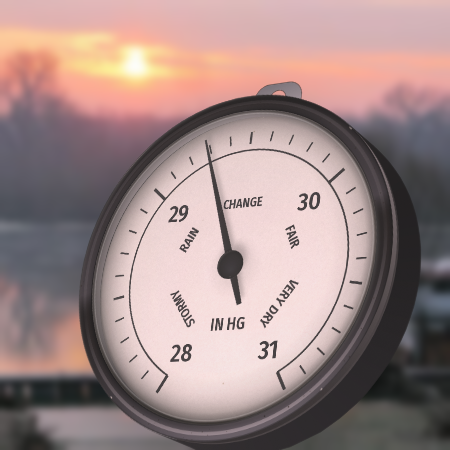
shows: value=29.3 unit=inHg
